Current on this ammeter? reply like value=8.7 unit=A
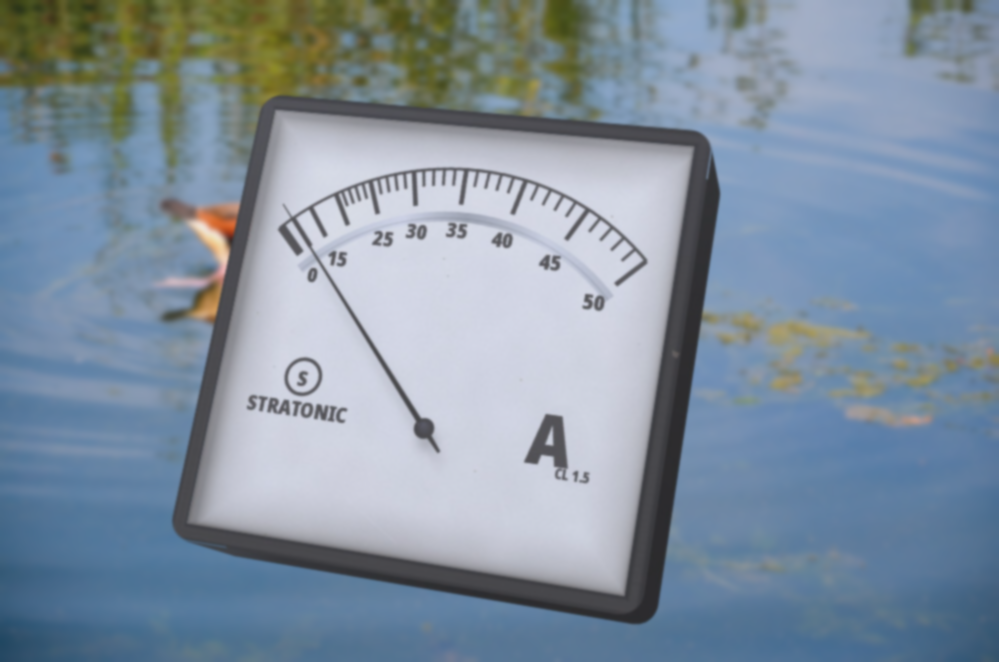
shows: value=10 unit=A
